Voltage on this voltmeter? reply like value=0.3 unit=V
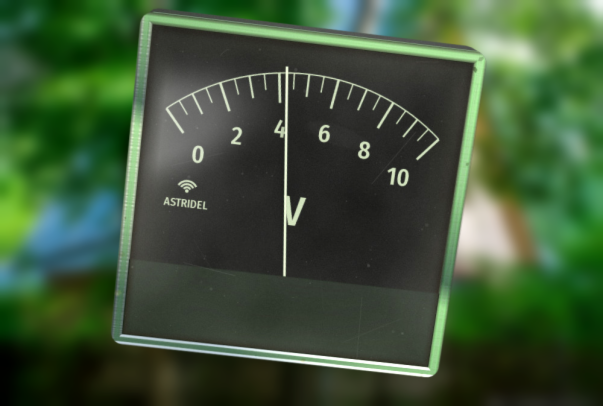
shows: value=4.25 unit=V
